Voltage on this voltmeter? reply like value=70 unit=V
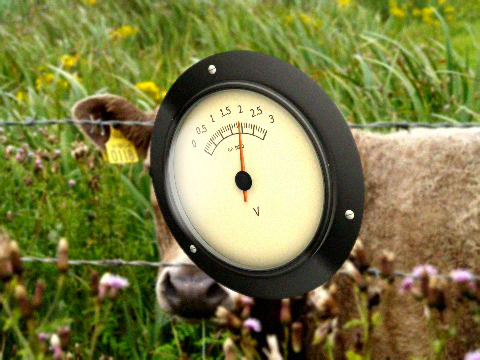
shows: value=2 unit=V
